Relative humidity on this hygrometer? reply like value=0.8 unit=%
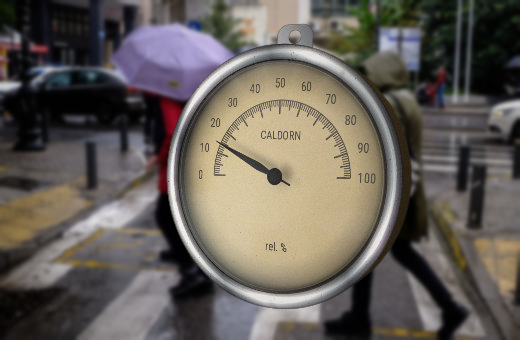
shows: value=15 unit=%
